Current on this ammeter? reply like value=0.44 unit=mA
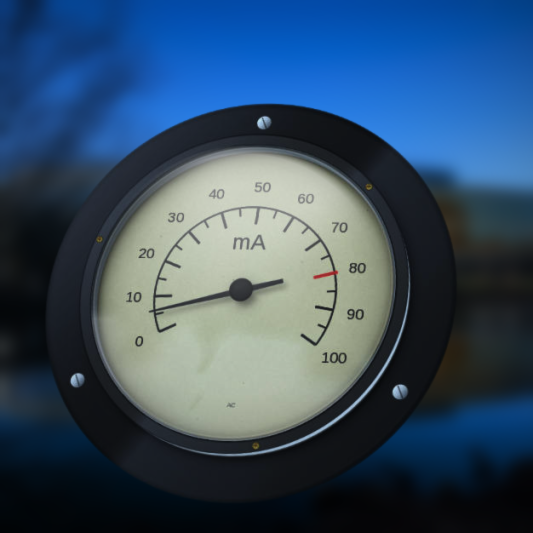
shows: value=5 unit=mA
